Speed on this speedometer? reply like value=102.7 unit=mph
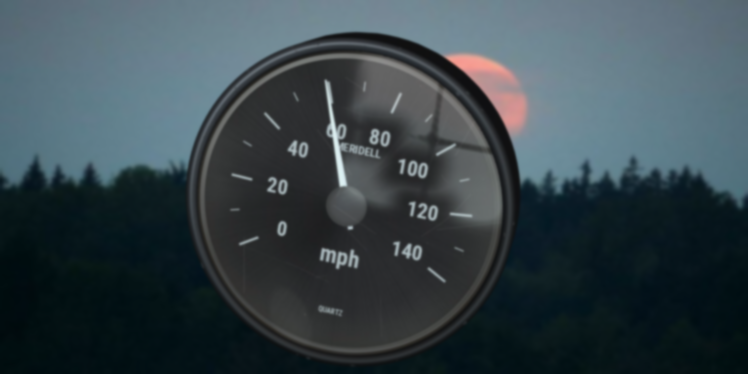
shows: value=60 unit=mph
